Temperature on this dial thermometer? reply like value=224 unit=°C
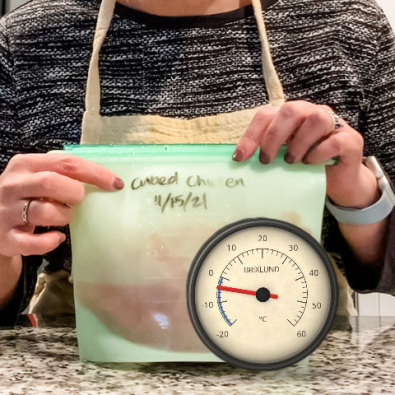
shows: value=-4 unit=°C
